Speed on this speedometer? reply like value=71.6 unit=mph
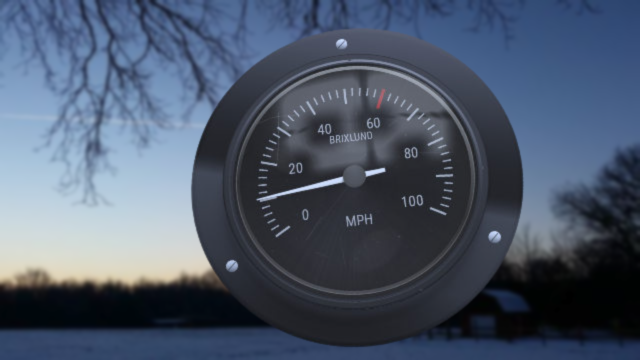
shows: value=10 unit=mph
